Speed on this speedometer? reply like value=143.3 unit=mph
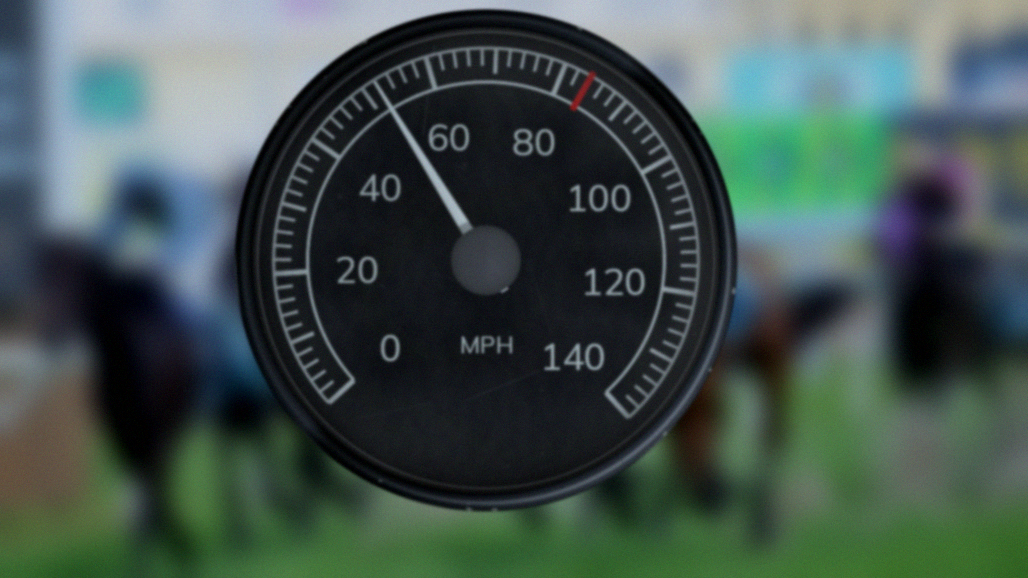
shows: value=52 unit=mph
